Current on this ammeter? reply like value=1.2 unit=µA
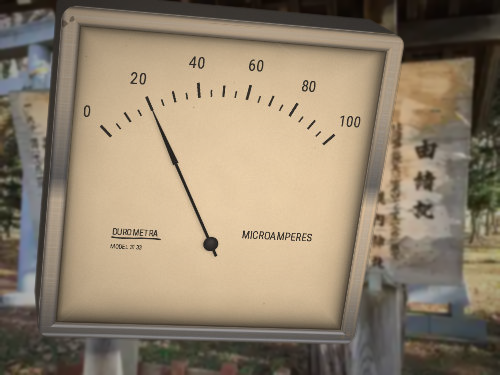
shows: value=20 unit=µA
